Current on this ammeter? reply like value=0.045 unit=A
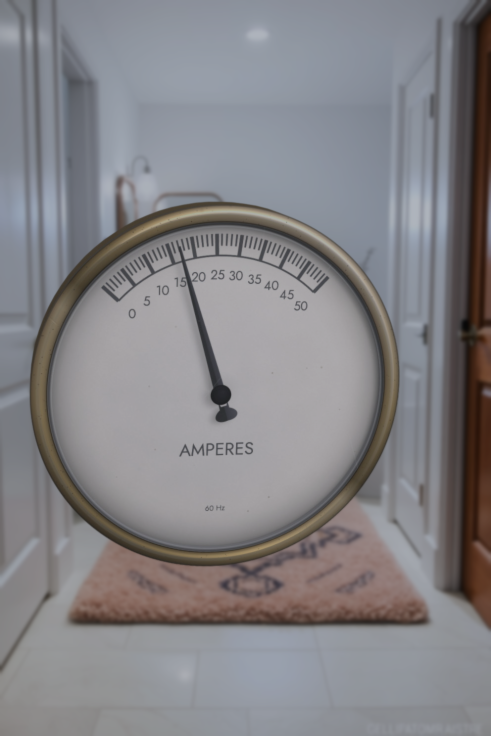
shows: value=17 unit=A
